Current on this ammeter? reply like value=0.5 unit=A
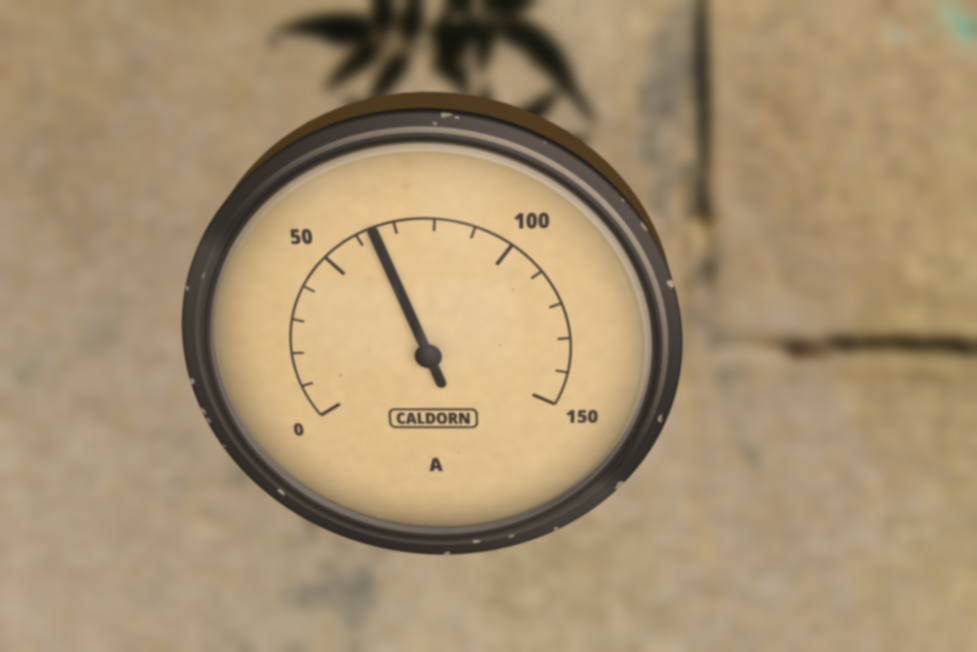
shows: value=65 unit=A
